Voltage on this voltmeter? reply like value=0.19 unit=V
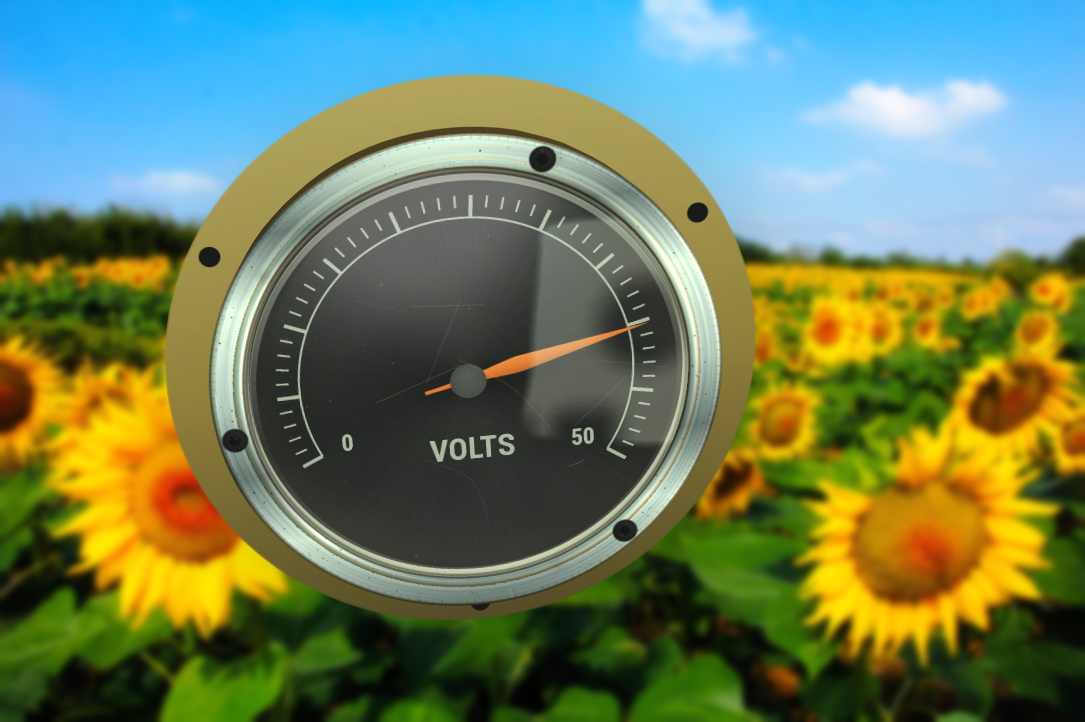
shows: value=40 unit=V
